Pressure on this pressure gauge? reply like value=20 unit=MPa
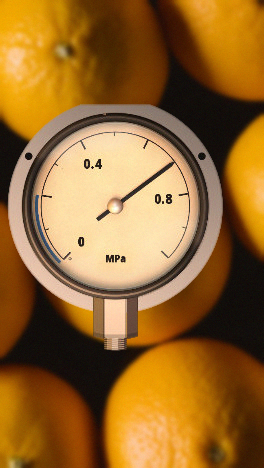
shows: value=0.7 unit=MPa
